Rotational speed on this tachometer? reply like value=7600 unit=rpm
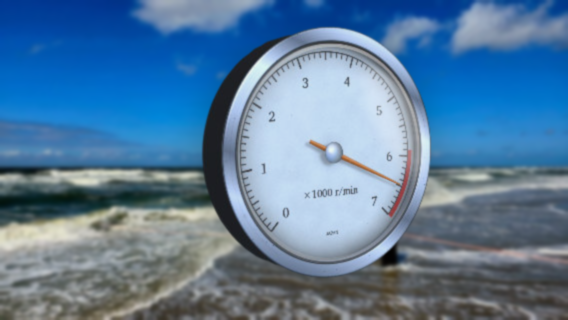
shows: value=6500 unit=rpm
